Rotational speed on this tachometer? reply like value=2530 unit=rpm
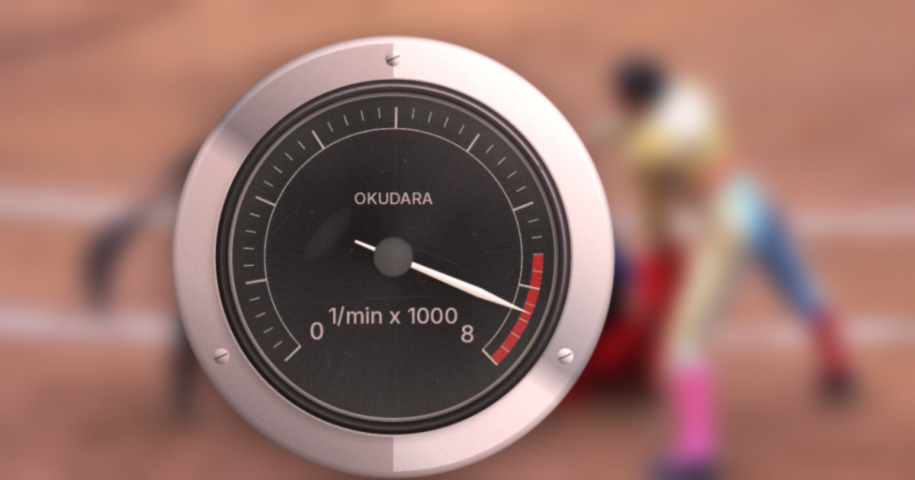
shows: value=7300 unit=rpm
